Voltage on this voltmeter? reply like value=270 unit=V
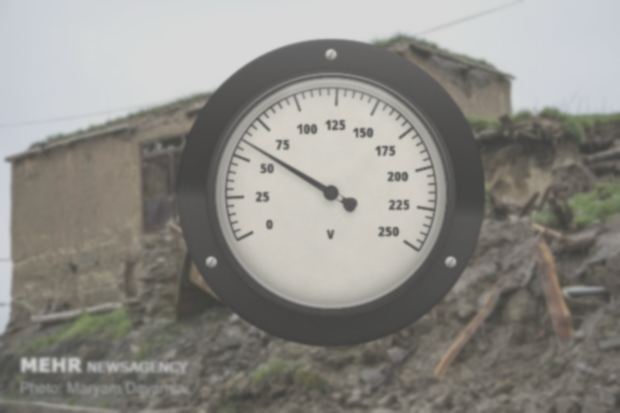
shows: value=60 unit=V
